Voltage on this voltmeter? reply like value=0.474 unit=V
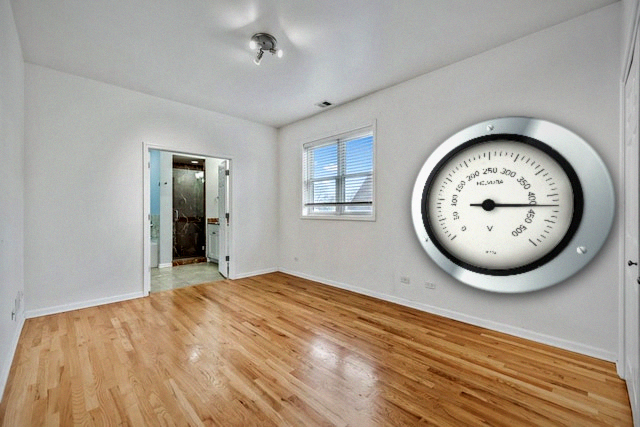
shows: value=420 unit=V
